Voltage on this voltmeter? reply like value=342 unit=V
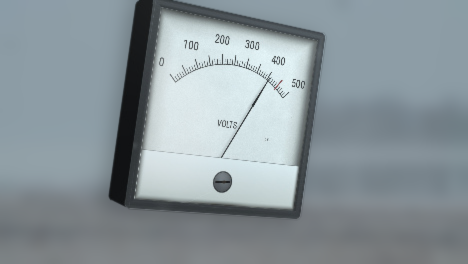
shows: value=400 unit=V
